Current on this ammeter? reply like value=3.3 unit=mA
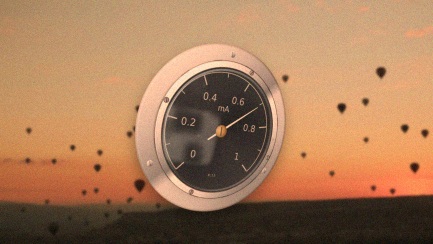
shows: value=0.7 unit=mA
